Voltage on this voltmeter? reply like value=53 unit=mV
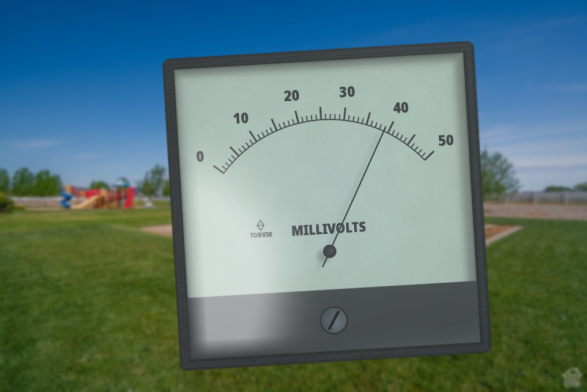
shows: value=39 unit=mV
